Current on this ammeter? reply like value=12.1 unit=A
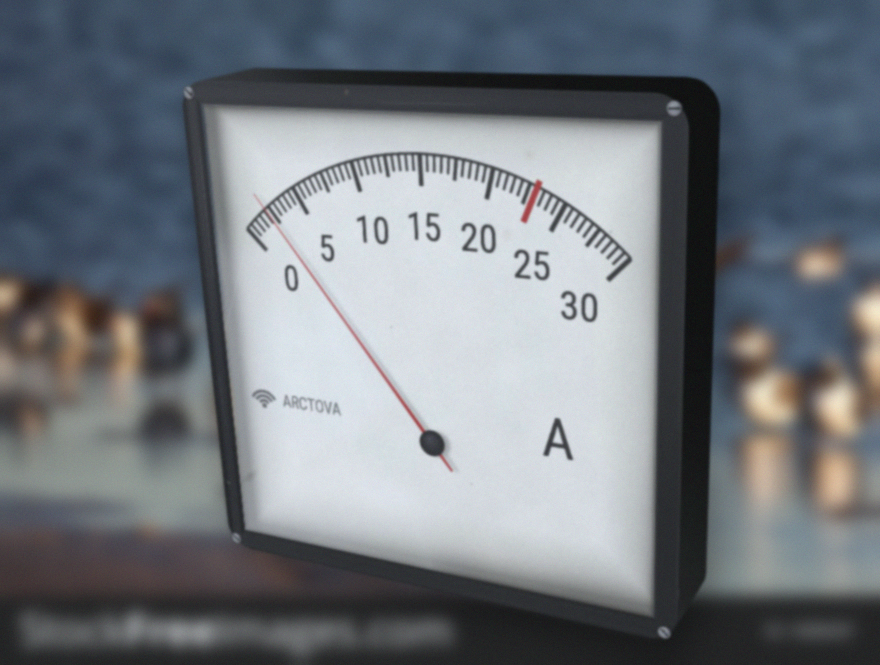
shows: value=2.5 unit=A
